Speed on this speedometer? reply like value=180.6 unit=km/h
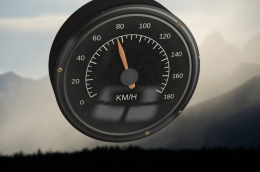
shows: value=75 unit=km/h
